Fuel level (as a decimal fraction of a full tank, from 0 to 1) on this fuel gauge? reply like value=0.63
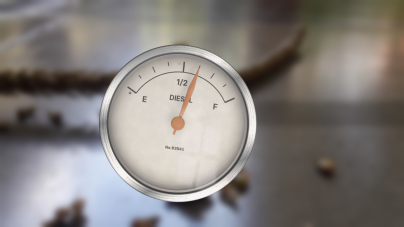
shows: value=0.625
